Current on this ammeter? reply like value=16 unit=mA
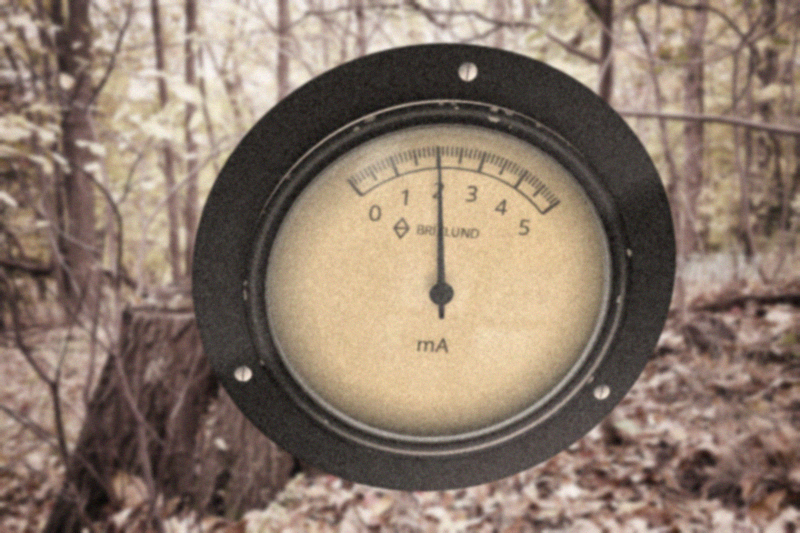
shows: value=2 unit=mA
